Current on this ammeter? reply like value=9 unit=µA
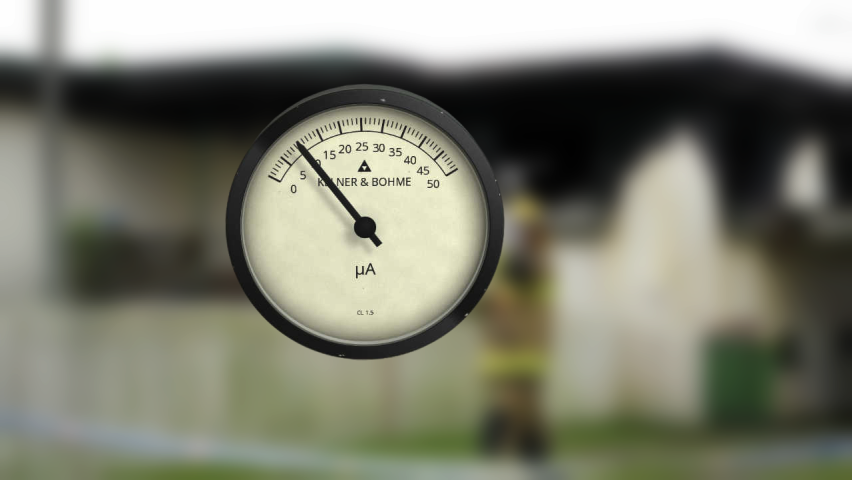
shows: value=10 unit=µA
